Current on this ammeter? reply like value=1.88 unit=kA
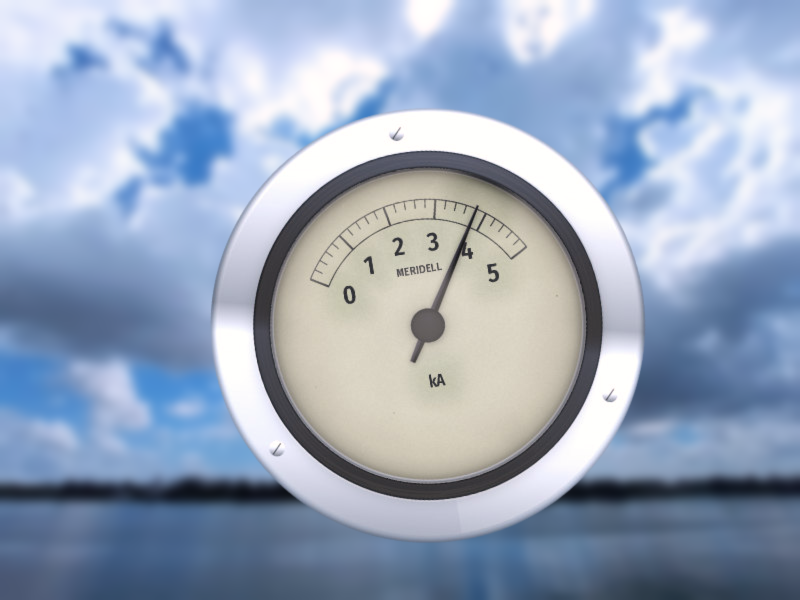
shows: value=3.8 unit=kA
